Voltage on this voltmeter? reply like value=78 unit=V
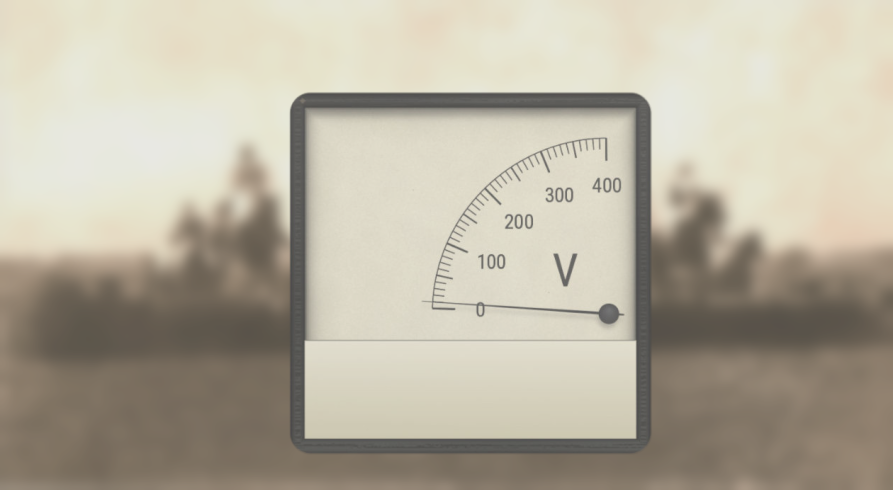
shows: value=10 unit=V
